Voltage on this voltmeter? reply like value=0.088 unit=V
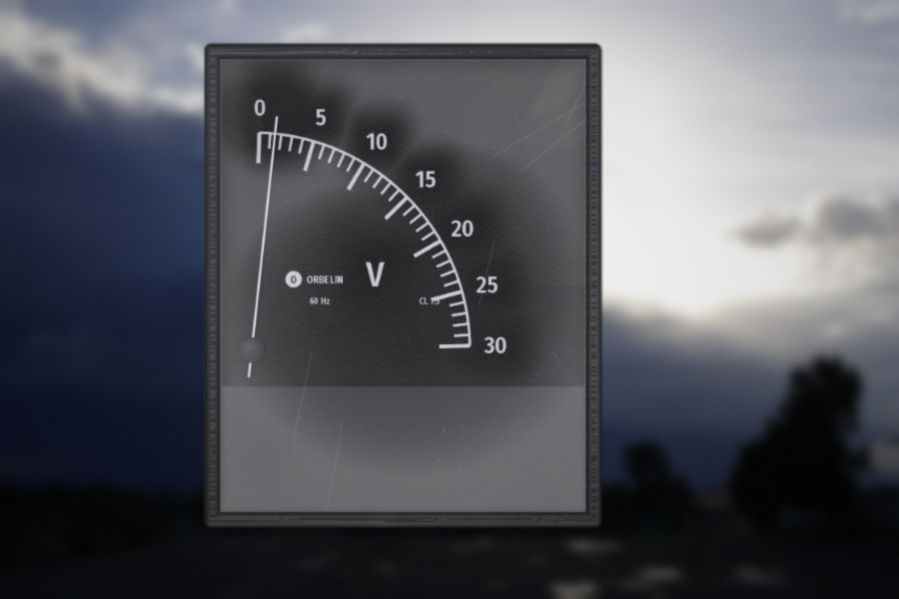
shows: value=1.5 unit=V
